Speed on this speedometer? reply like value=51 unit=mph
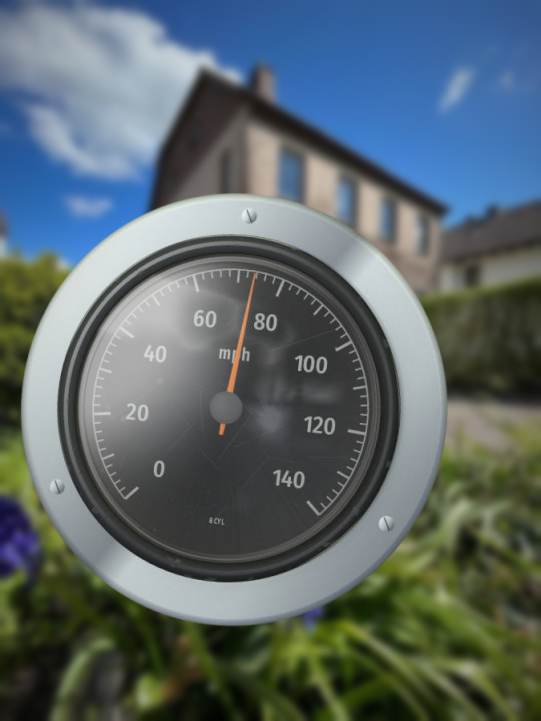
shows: value=74 unit=mph
